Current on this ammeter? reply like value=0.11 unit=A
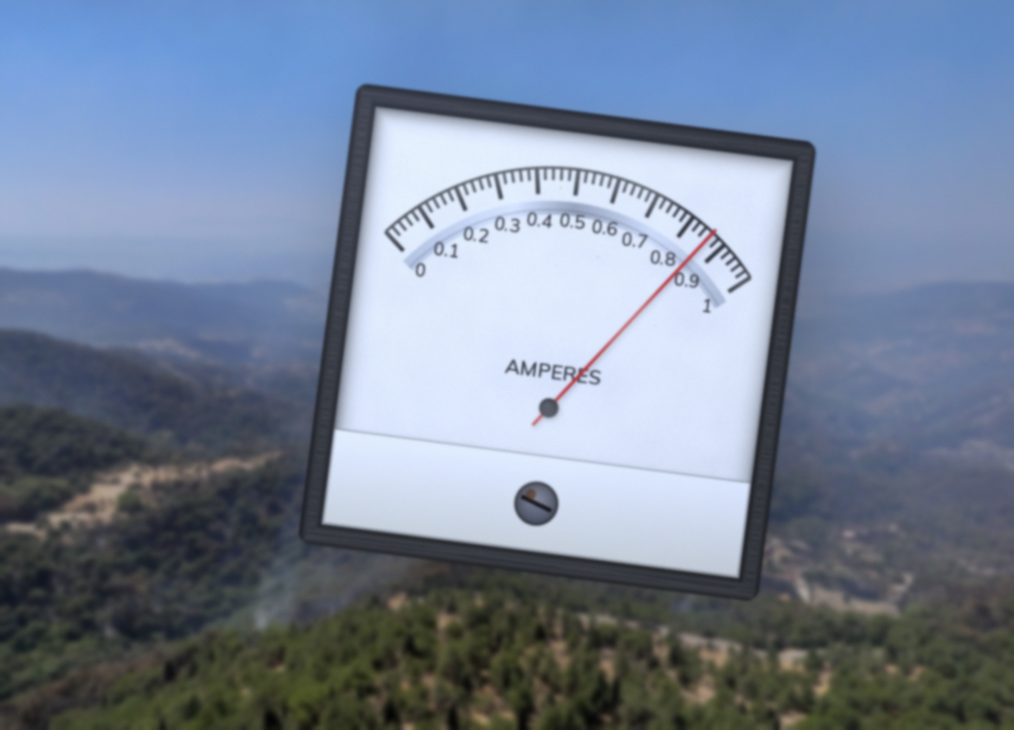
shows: value=0.86 unit=A
